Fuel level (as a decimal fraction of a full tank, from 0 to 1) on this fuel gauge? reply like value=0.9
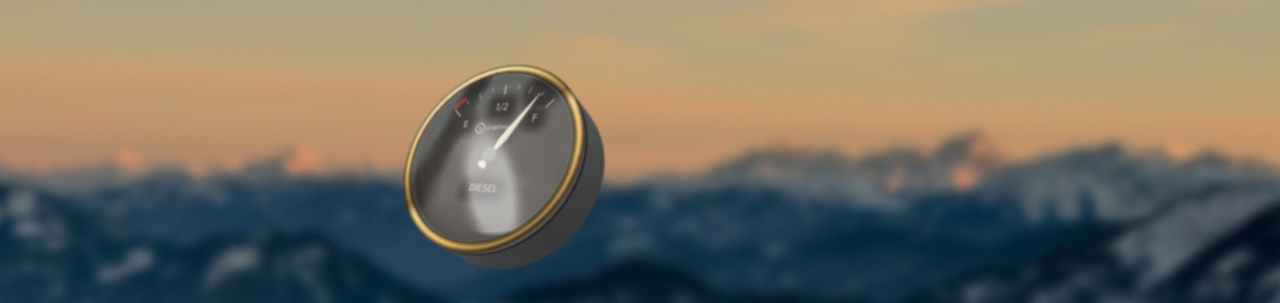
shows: value=0.875
